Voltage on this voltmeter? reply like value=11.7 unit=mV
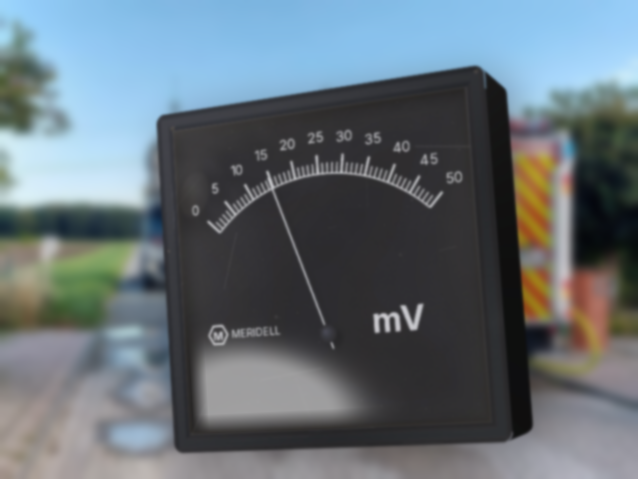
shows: value=15 unit=mV
